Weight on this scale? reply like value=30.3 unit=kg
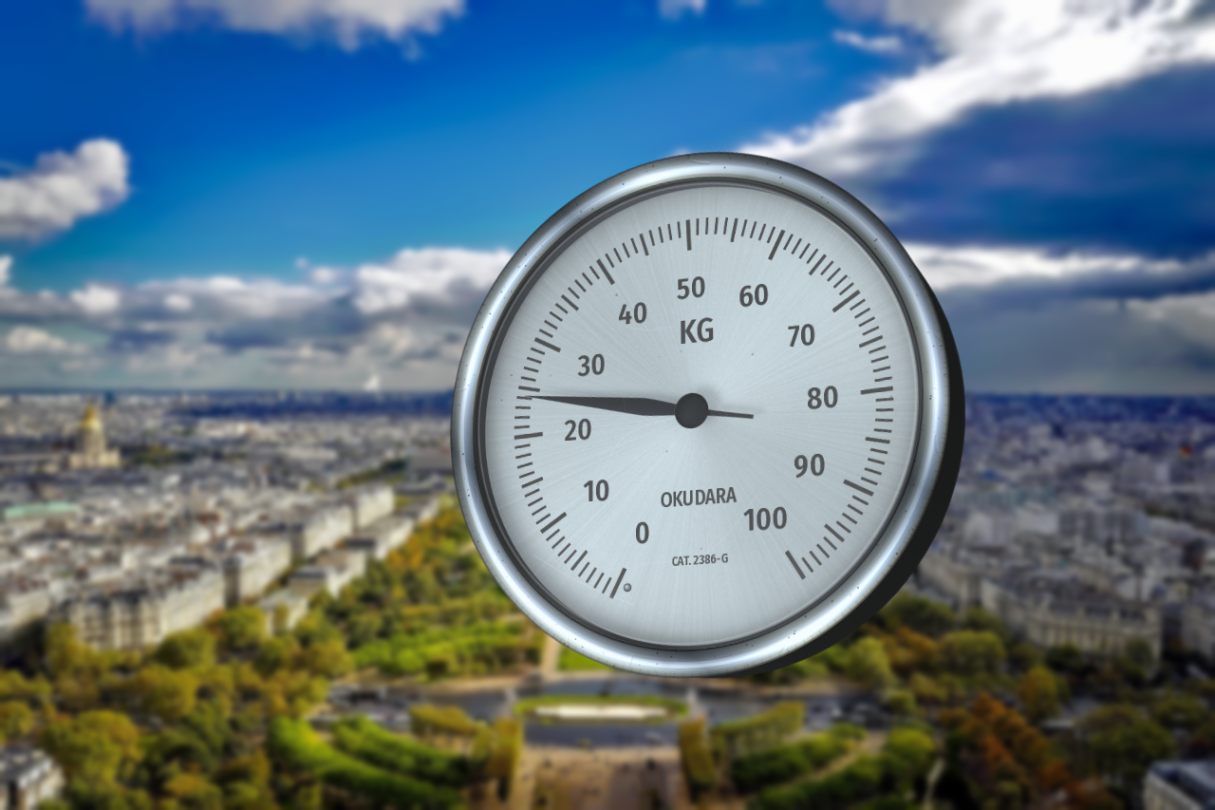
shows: value=24 unit=kg
